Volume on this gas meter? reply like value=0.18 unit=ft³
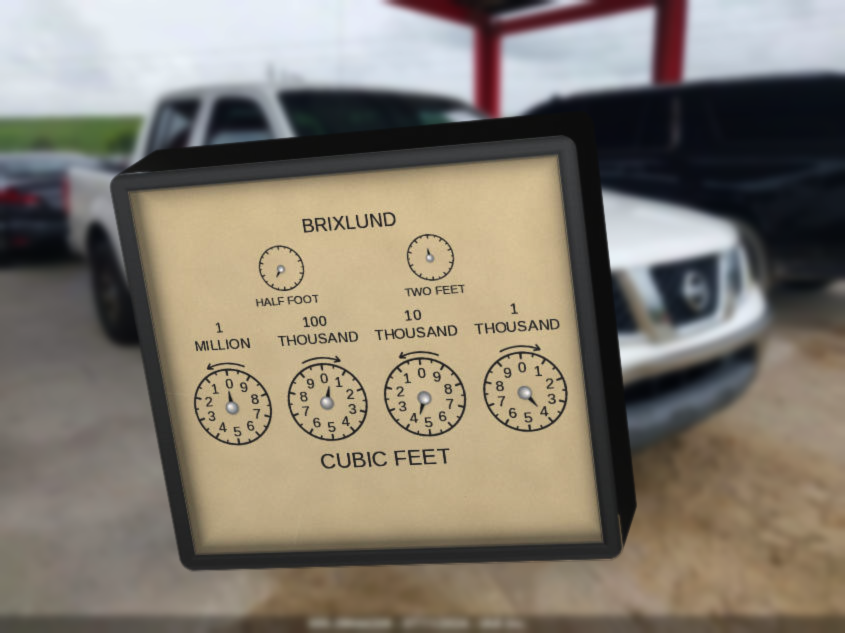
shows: value=4400 unit=ft³
